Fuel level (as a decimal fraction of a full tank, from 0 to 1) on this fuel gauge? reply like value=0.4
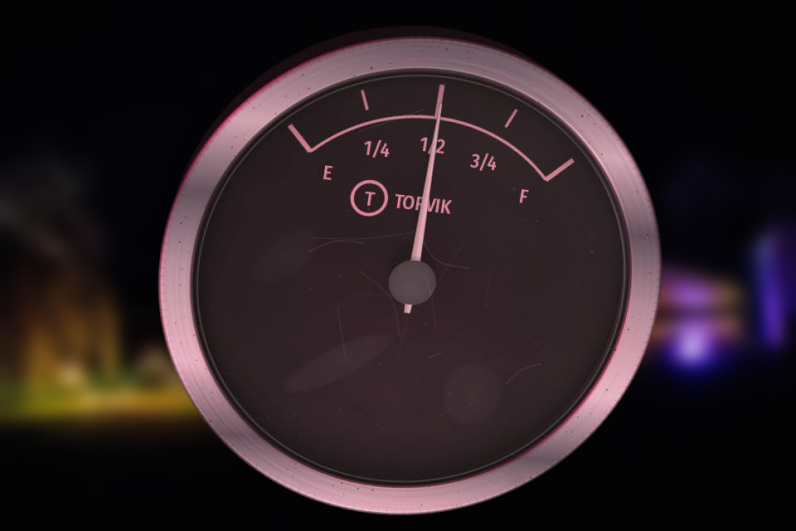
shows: value=0.5
